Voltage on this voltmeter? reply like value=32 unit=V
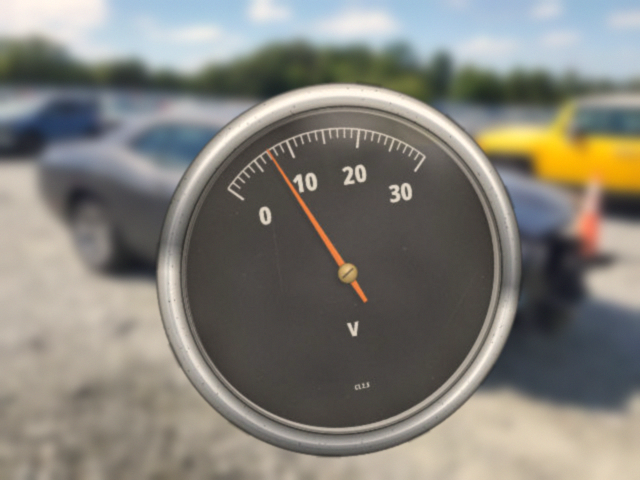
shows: value=7 unit=V
